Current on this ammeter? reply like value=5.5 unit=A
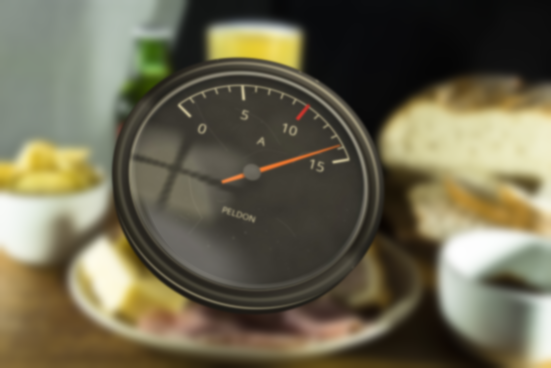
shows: value=14 unit=A
